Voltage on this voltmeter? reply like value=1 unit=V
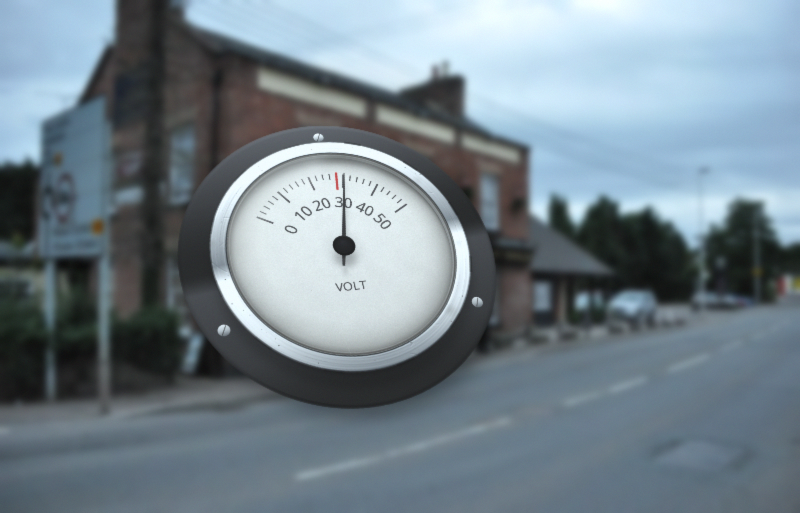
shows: value=30 unit=V
